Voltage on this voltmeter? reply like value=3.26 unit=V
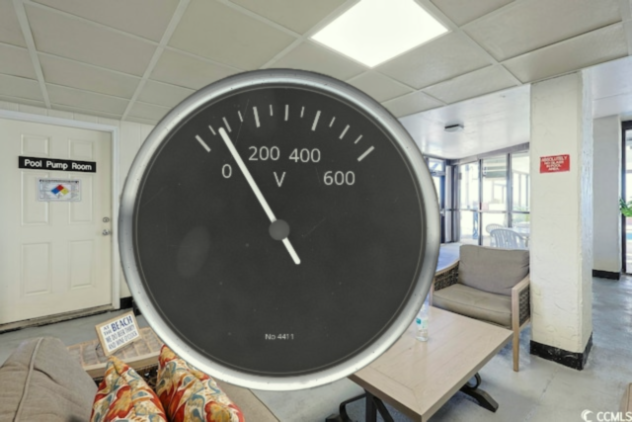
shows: value=75 unit=V
